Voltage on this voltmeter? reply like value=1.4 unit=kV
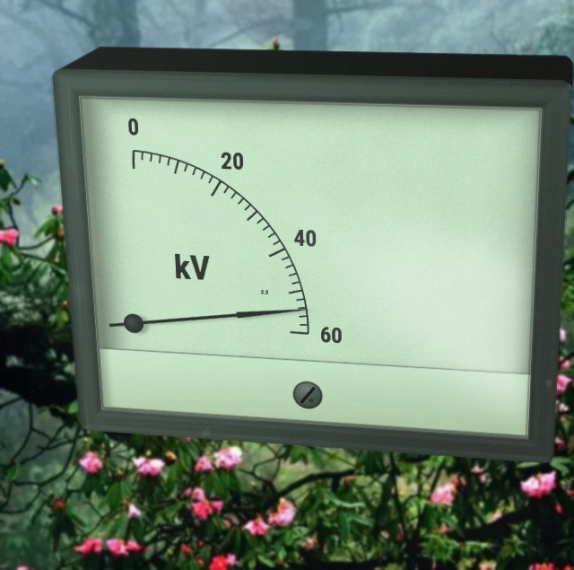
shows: value=54 unit=kV
